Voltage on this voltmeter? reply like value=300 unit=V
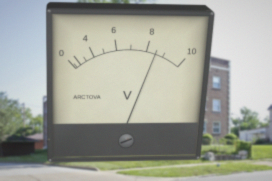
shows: value=8.5 unit=V
